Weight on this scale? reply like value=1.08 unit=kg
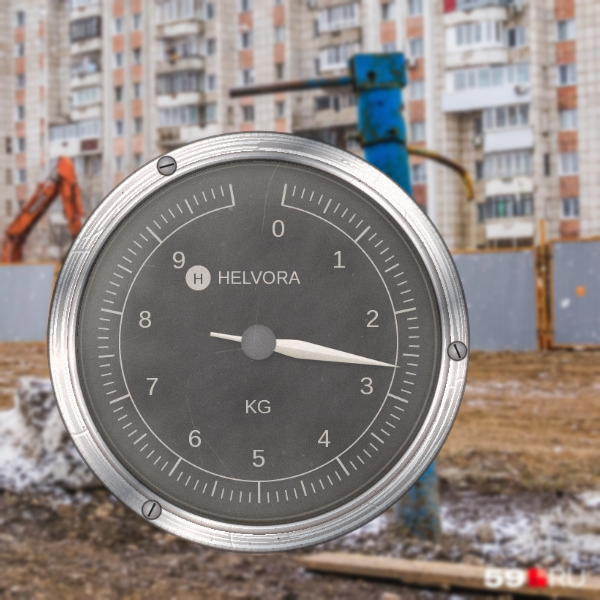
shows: value=2.65 unit=kg
